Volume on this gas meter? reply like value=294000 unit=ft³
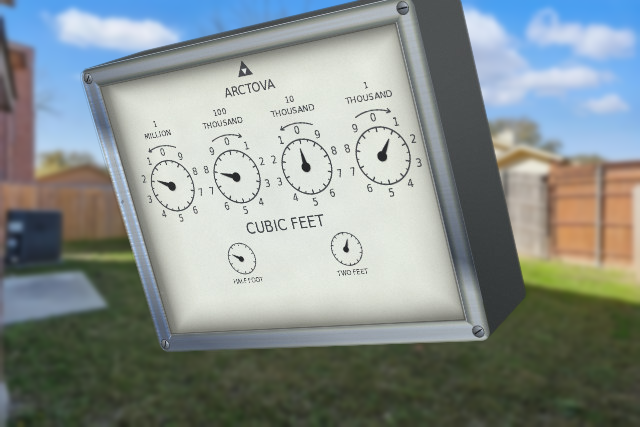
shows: value=180100 unit=ft³
